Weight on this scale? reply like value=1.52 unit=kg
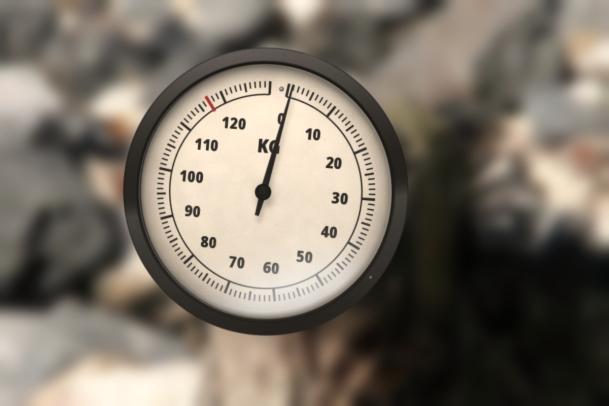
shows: value=1 unit=kg
